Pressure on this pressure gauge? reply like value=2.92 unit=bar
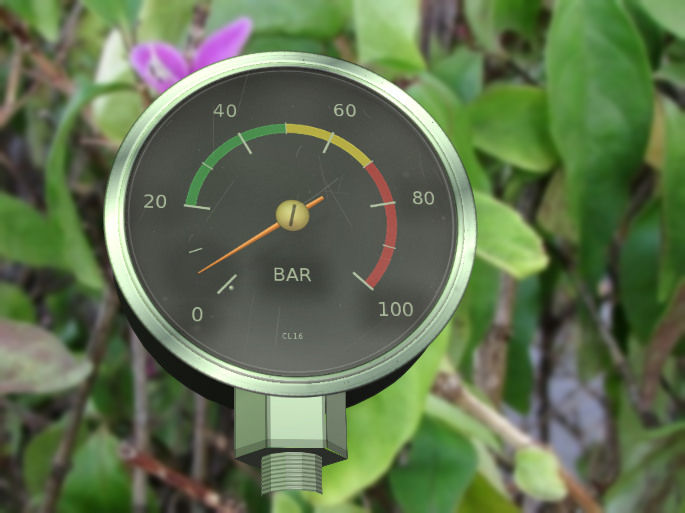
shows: value=5 unit=bar
